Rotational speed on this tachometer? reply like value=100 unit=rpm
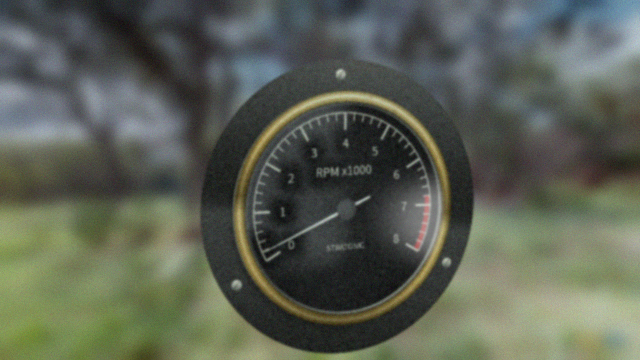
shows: value=200 unit=rpm
